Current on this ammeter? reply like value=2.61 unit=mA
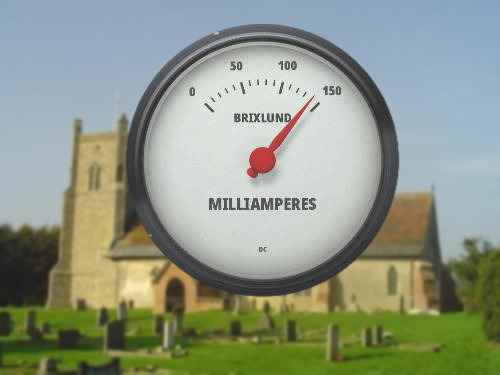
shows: value=140 unit=mA
